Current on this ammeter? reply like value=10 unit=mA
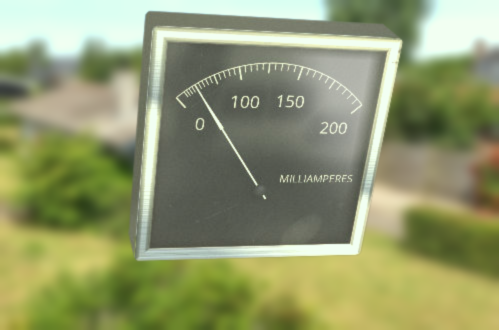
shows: value=50 unit=mA
